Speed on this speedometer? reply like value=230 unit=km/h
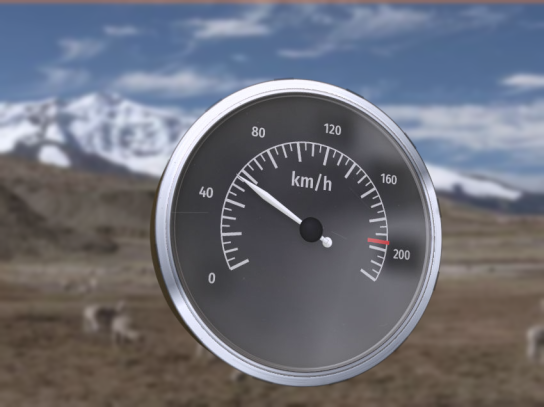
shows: value=55 unit=km/h
